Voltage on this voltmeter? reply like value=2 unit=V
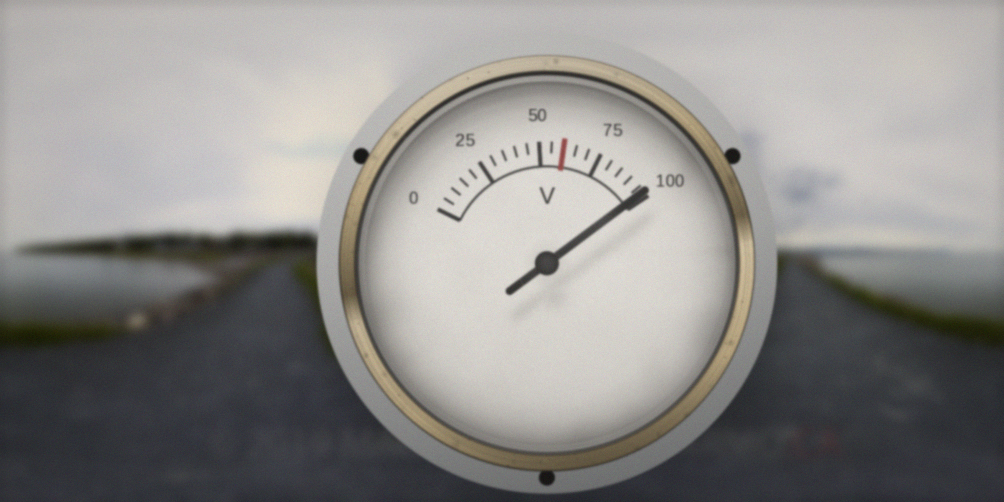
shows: value=97.5 unit=V
